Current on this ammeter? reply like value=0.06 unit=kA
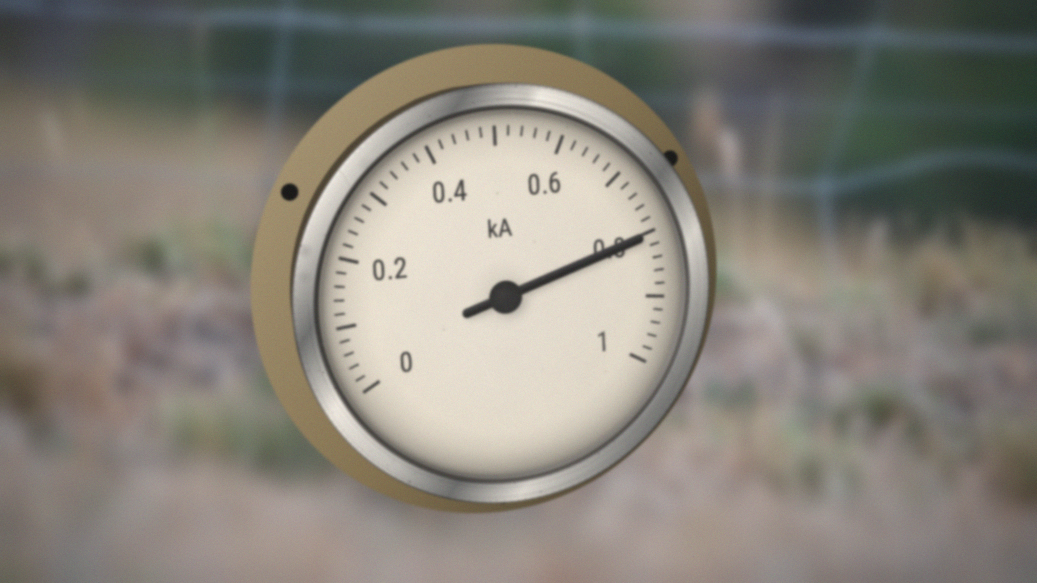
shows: value=0.8 unit=kA
